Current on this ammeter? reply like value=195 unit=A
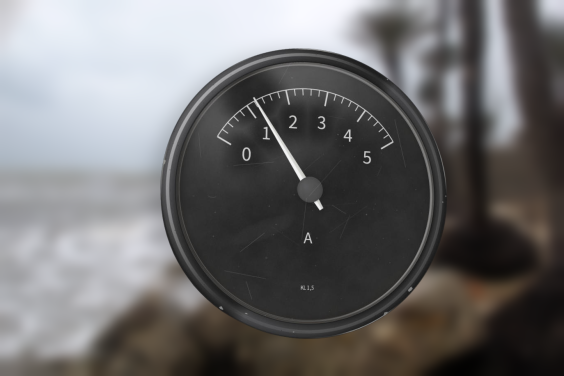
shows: value=1.2 unit=A
